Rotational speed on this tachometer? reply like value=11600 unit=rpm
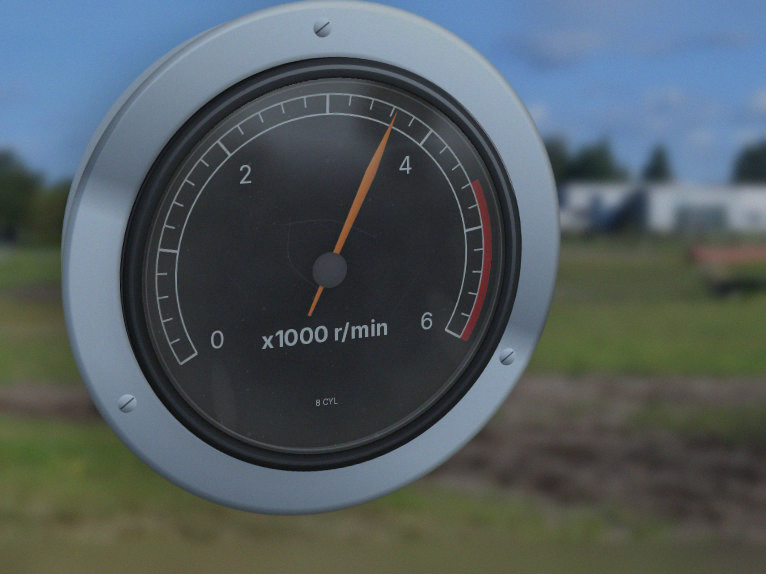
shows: value=3600 unit=rpm
